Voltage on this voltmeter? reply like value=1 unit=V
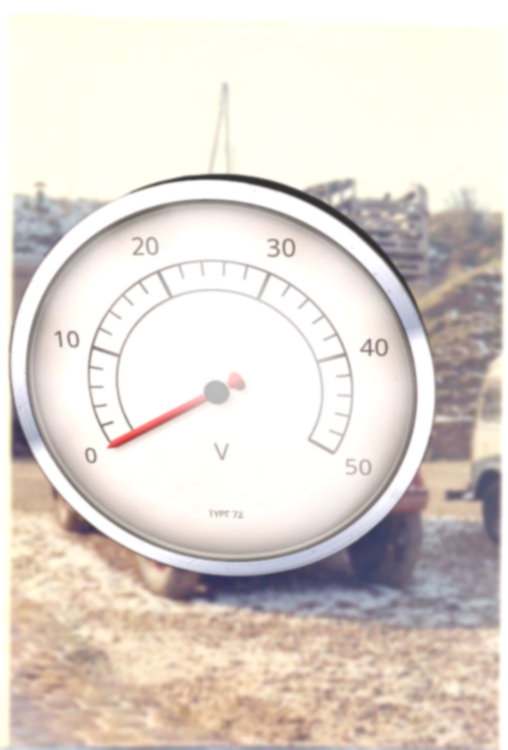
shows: value=0 unit=V
